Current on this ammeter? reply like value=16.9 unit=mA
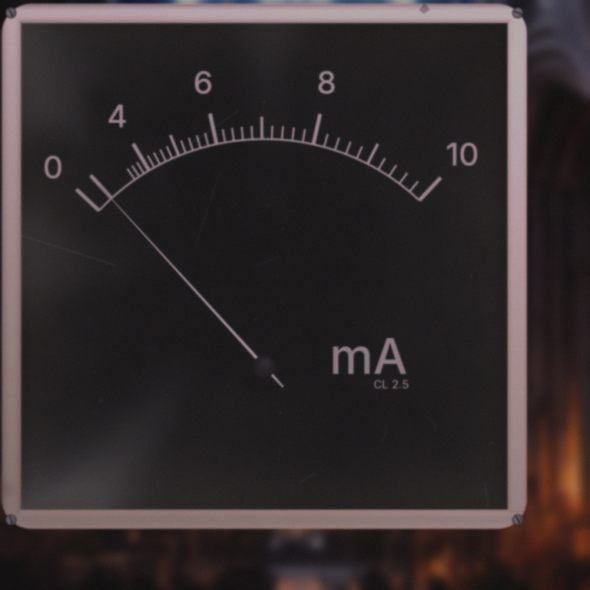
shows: value=2 unit=mA
